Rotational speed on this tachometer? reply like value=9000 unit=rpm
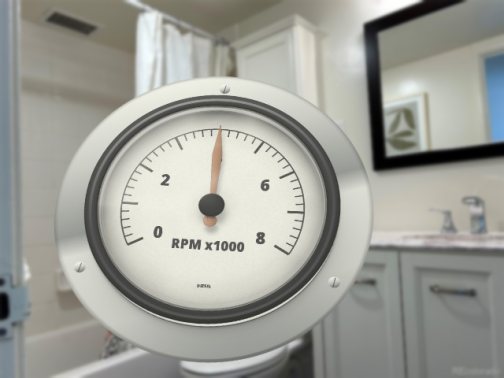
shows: value=4000 unit=rpm
